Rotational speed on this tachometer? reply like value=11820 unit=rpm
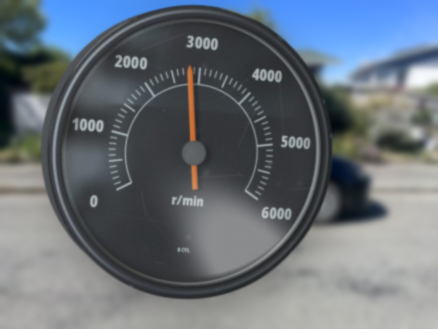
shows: value=2800 unit=rpm
